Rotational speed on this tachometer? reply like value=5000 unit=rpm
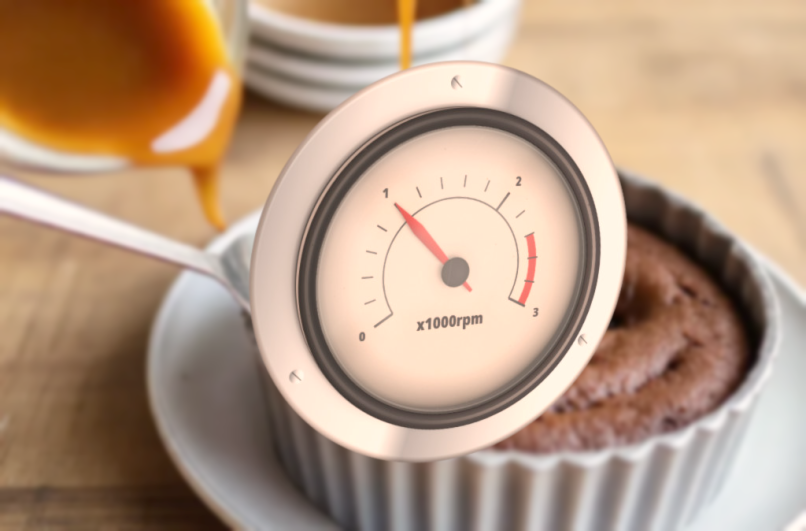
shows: value=1000 unit=rpm
